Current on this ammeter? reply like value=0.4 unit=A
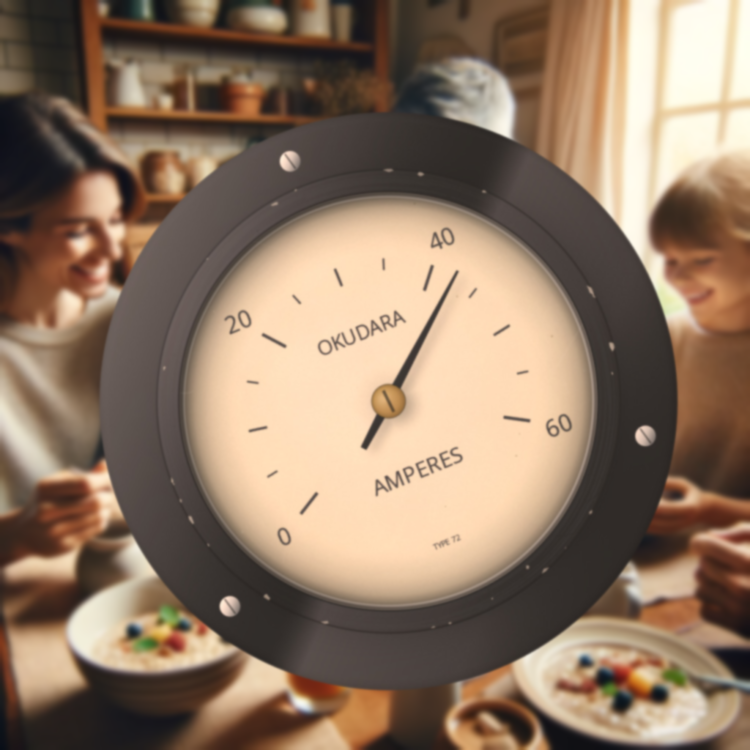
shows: value=42.5 unit=A
